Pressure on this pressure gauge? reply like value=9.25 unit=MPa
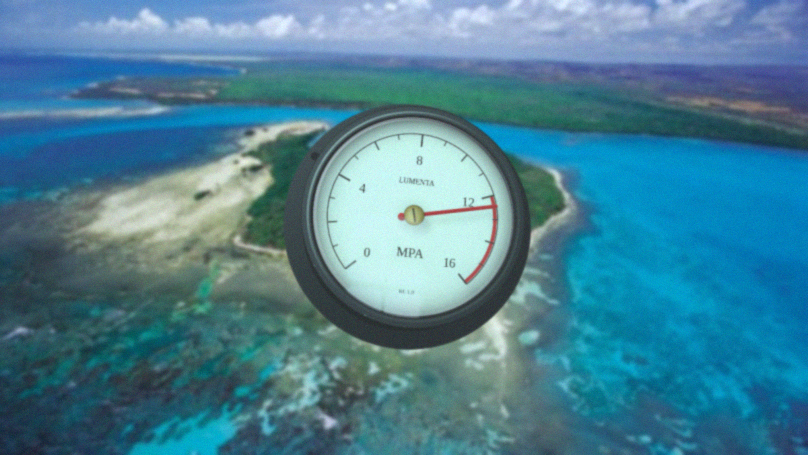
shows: value=12.5 unit=MPa
